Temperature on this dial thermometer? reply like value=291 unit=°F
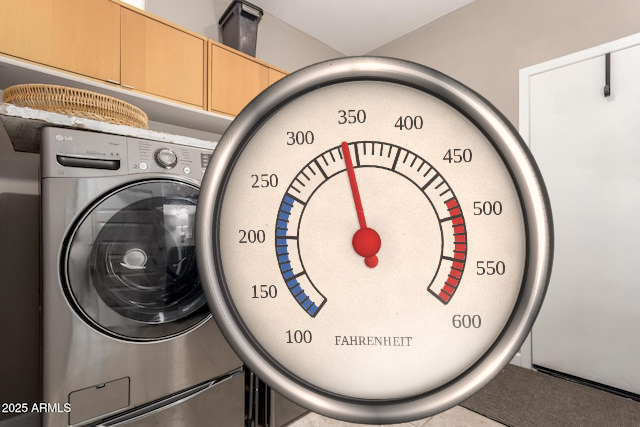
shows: value=340 unit=°F
